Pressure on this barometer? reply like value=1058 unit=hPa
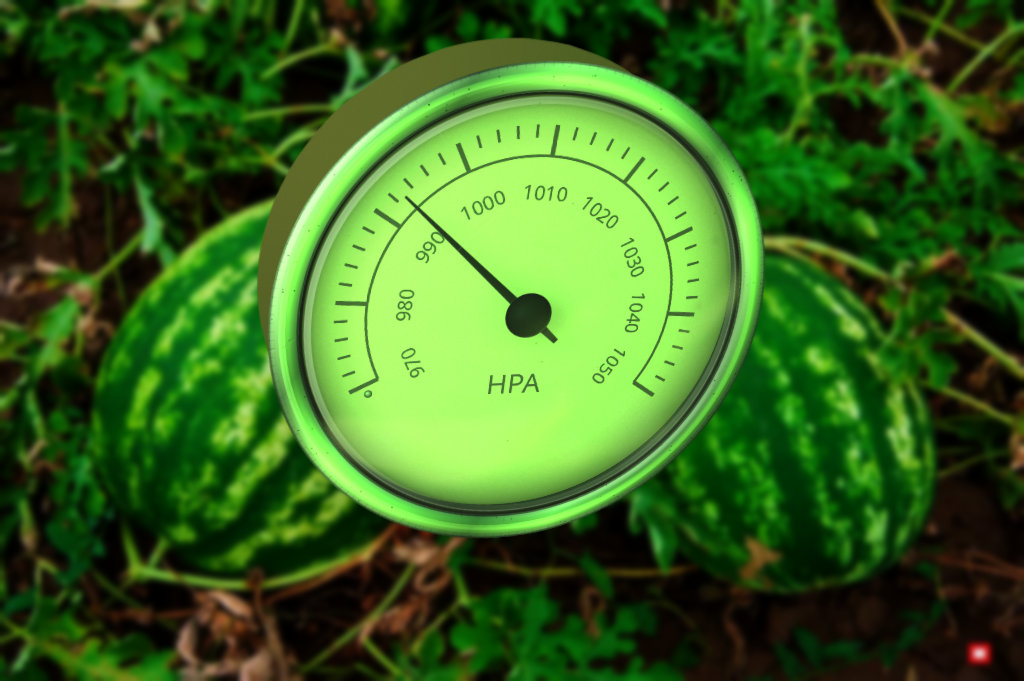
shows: value=993 unit=hPa
